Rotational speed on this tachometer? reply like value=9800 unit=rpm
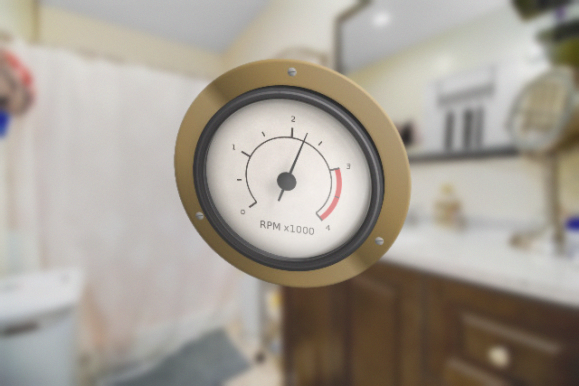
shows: value=2250 unit=rpm
